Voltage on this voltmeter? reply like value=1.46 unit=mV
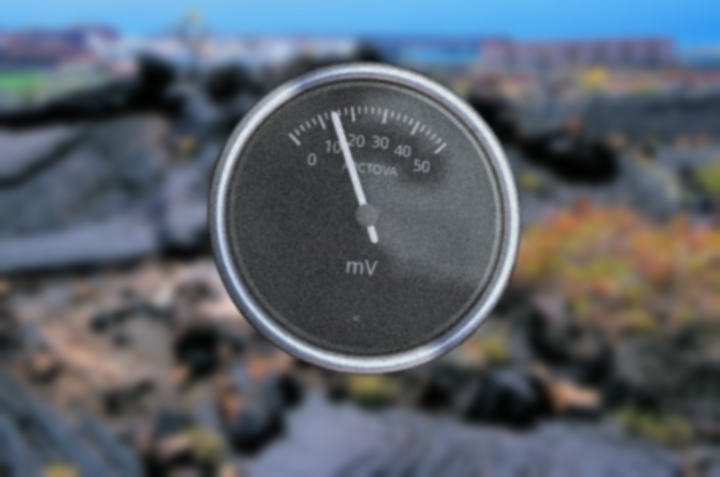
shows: value=14 unit=mV
